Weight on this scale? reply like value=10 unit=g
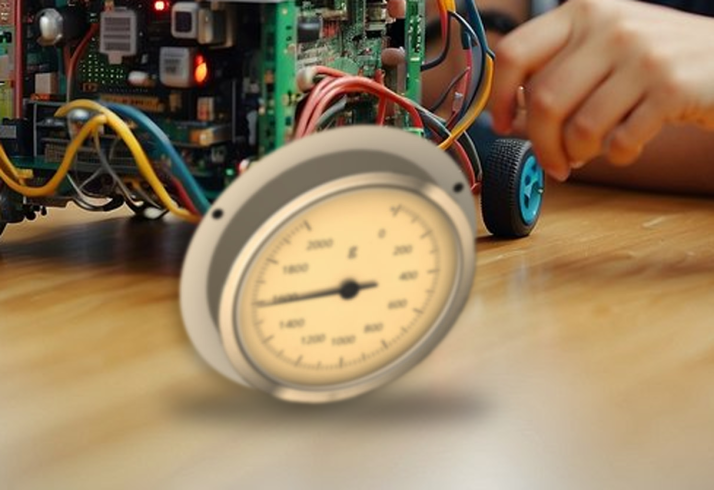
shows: value=1600 unit=g
